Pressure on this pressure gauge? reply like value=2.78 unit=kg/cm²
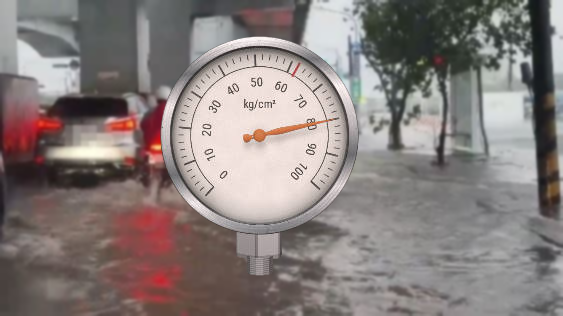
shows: value=80 unit=kg/cm²
